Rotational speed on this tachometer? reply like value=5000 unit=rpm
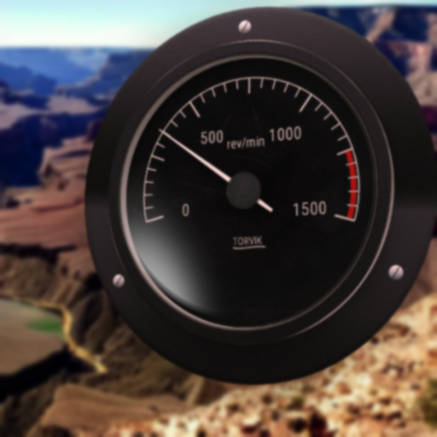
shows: value=350 unit=rpm
